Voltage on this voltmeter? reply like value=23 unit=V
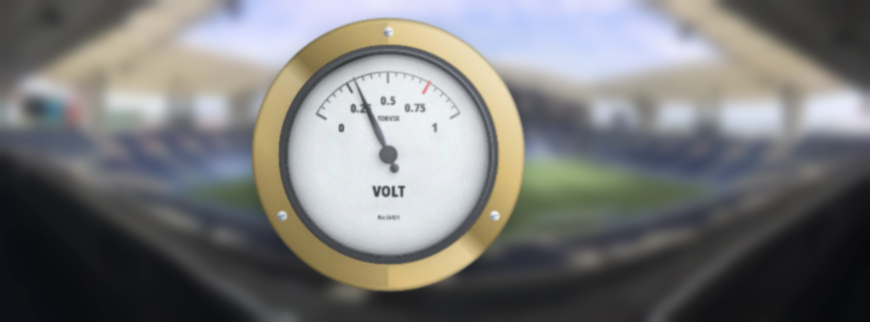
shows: value=0.3 unit=V
